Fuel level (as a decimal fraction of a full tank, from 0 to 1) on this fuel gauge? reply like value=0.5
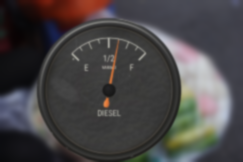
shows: value=0.625
